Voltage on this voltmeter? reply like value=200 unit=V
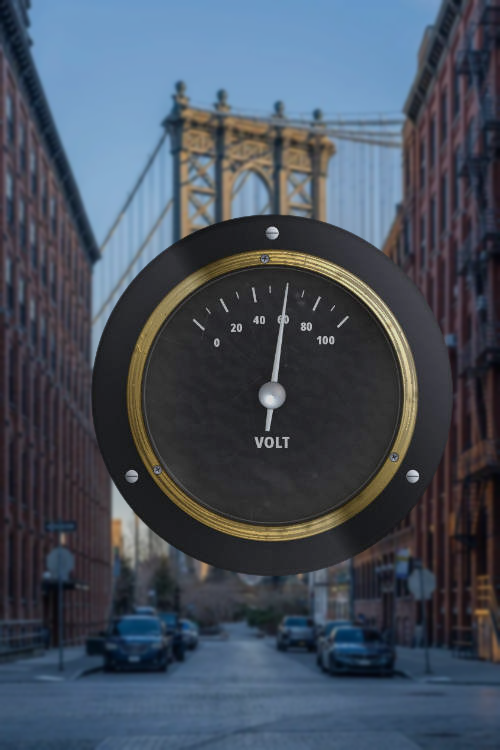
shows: value=60 unit=V
